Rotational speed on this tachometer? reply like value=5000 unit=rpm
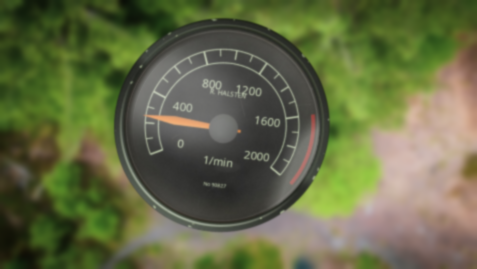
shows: value=250 unit=rpm
